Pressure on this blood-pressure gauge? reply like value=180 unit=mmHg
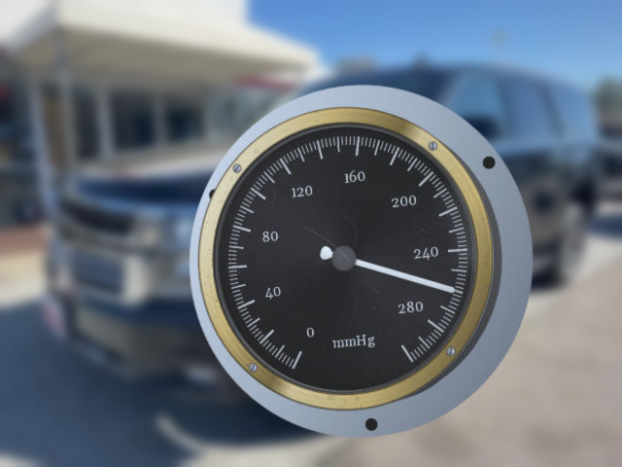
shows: value=260 unit=mmHg
